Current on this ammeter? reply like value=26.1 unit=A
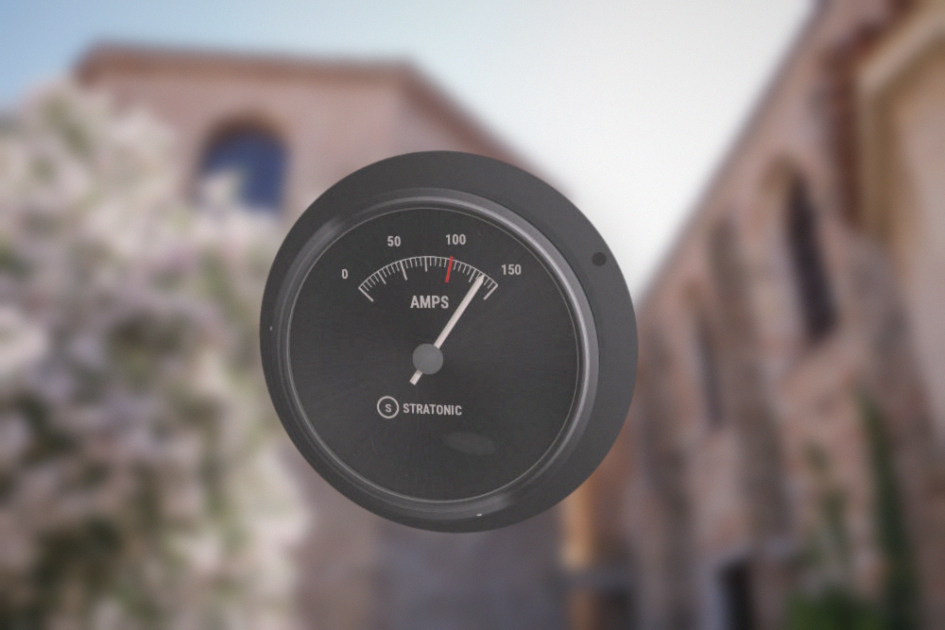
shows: value=135 unit=A
